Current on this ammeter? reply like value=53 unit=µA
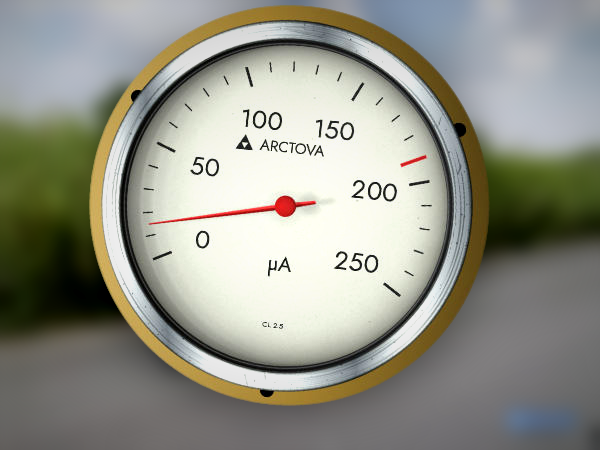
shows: value=15 unit=µA
